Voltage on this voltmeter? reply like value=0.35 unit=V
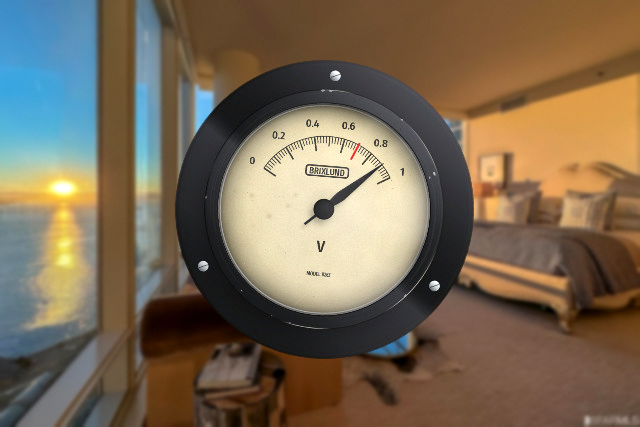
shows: value=0.9 unit=V
